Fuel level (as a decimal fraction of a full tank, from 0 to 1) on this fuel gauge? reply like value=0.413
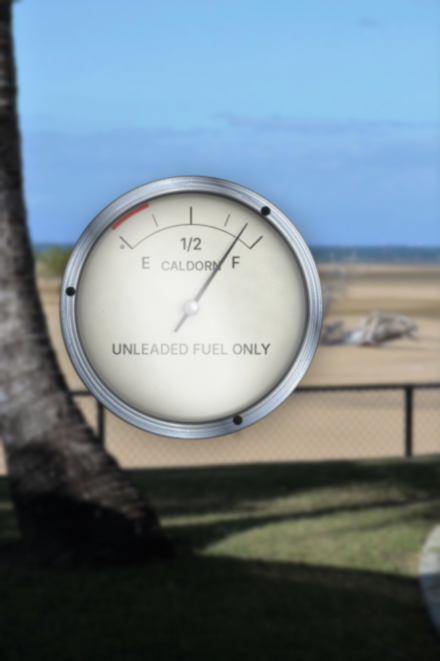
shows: value=0.875
